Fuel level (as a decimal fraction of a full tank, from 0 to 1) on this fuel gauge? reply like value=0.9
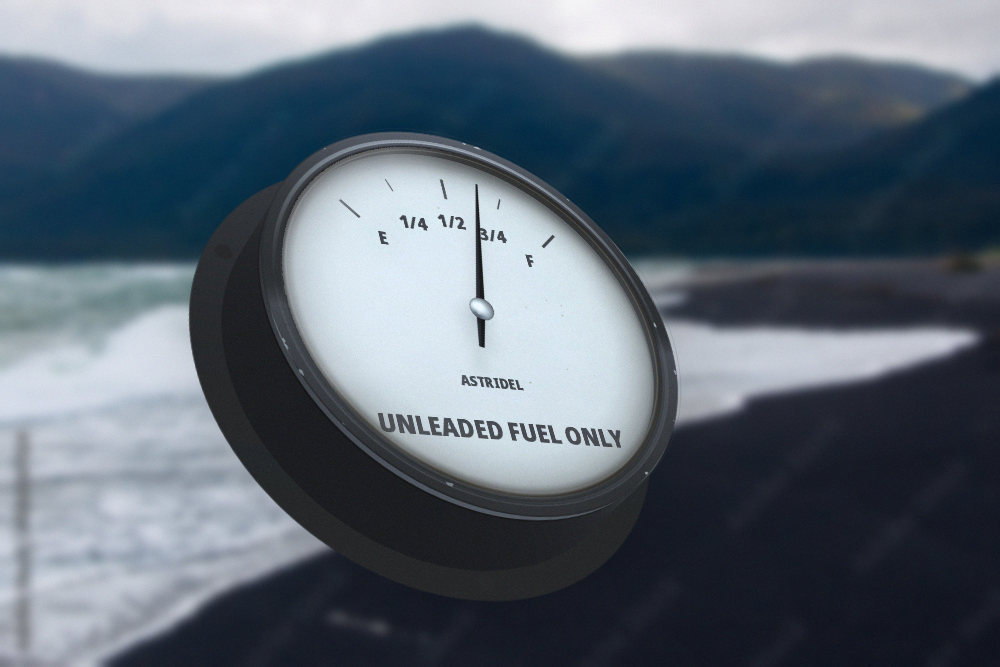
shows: value=0.625
